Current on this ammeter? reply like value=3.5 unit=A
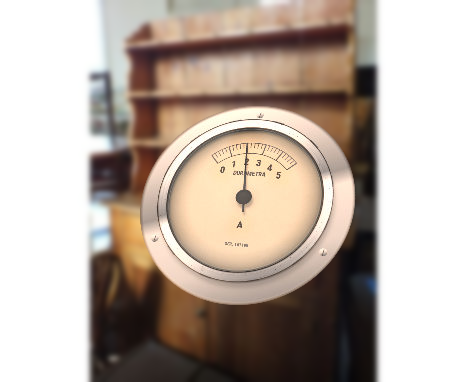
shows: value=2 unit=A
